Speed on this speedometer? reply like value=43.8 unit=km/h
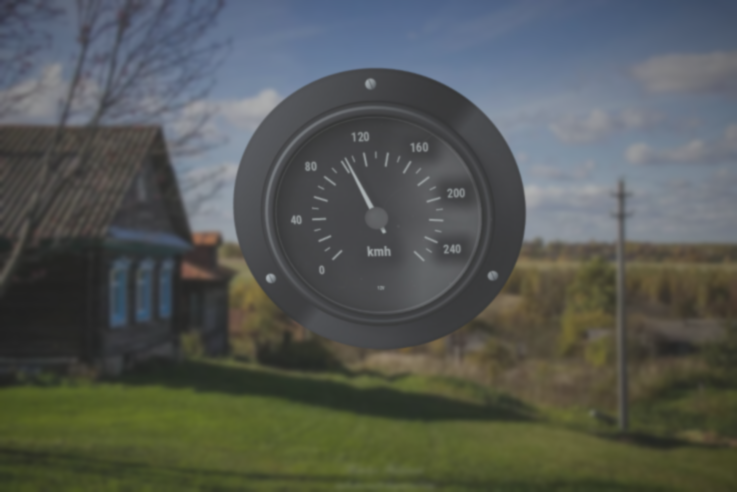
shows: value=105 unit=km/h
